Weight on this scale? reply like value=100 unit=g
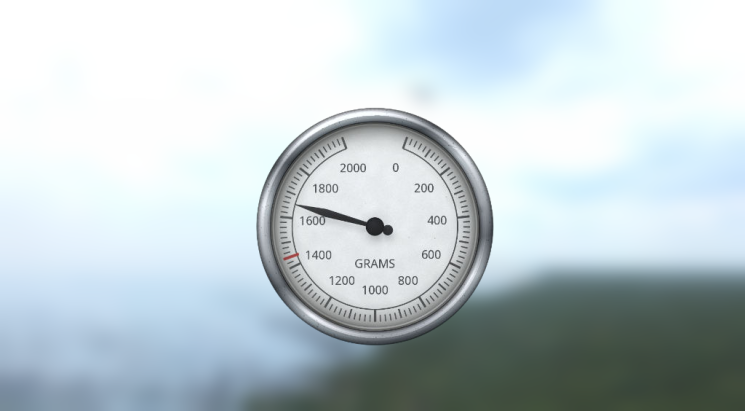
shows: value=1660 unit=g
